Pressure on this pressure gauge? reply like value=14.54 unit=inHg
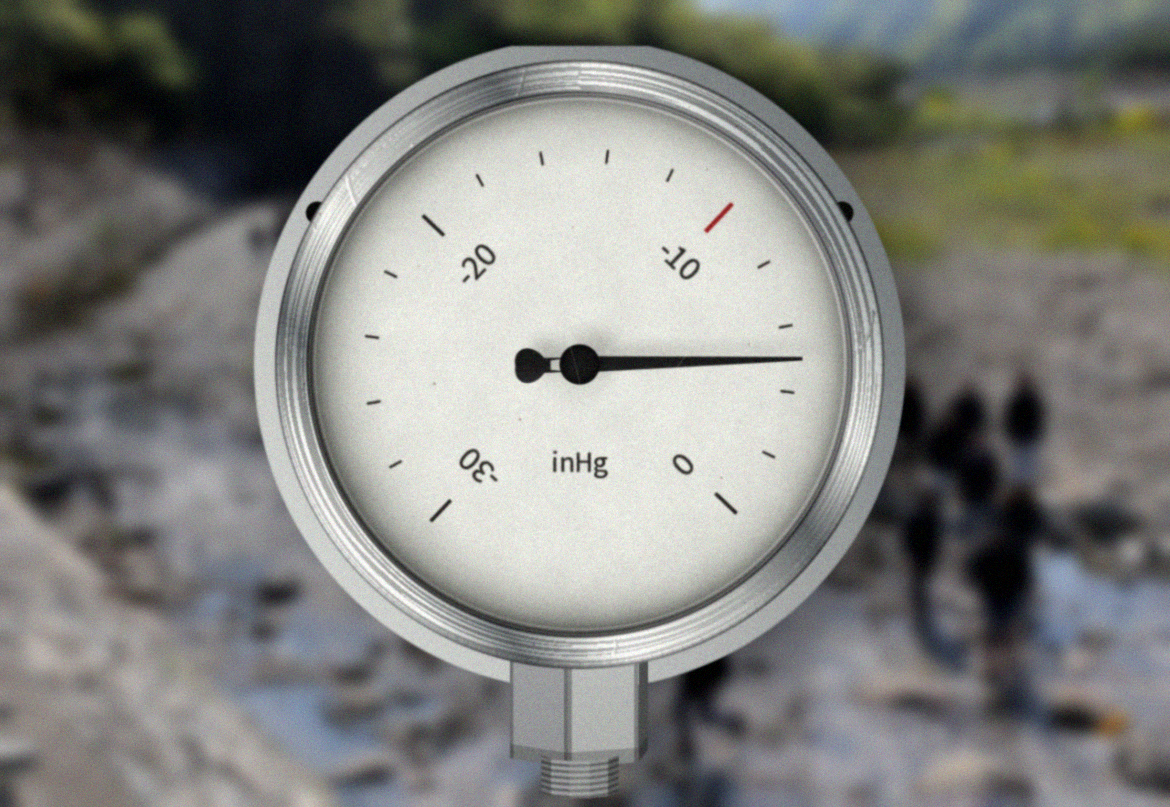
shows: value=-5 unit=inHg
